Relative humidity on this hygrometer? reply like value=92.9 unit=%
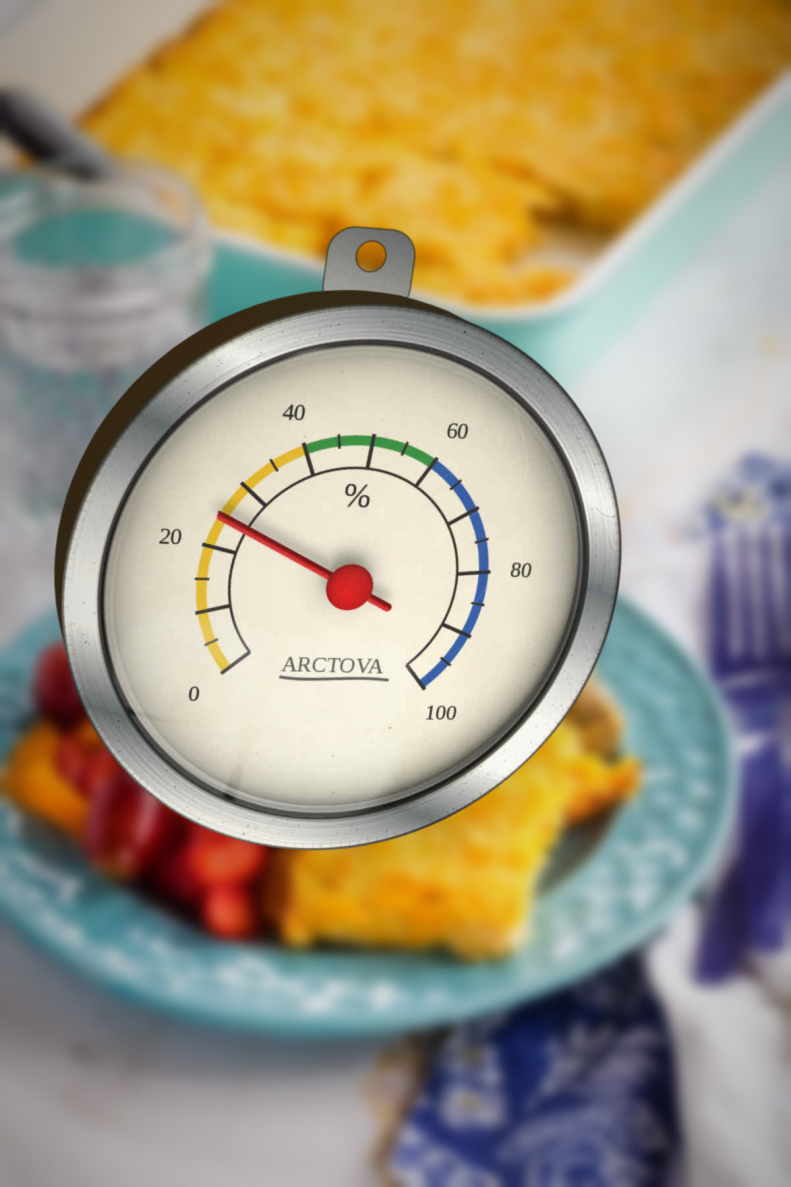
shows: value=25 unit=%
